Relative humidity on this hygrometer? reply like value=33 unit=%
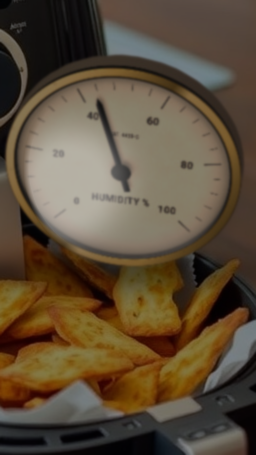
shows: value=44 unit=%
